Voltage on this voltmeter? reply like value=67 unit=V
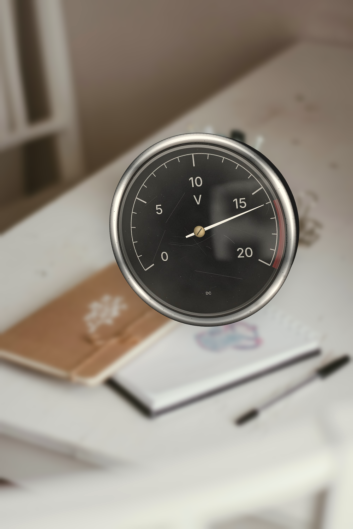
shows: value=16 unit=V
